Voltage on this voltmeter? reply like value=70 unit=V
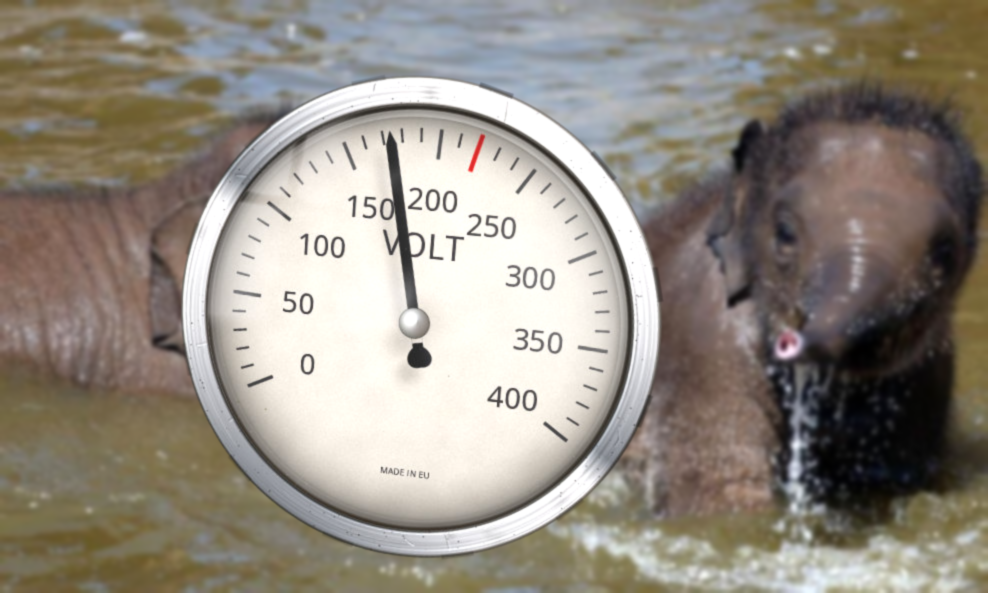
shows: value=175 unit=V
